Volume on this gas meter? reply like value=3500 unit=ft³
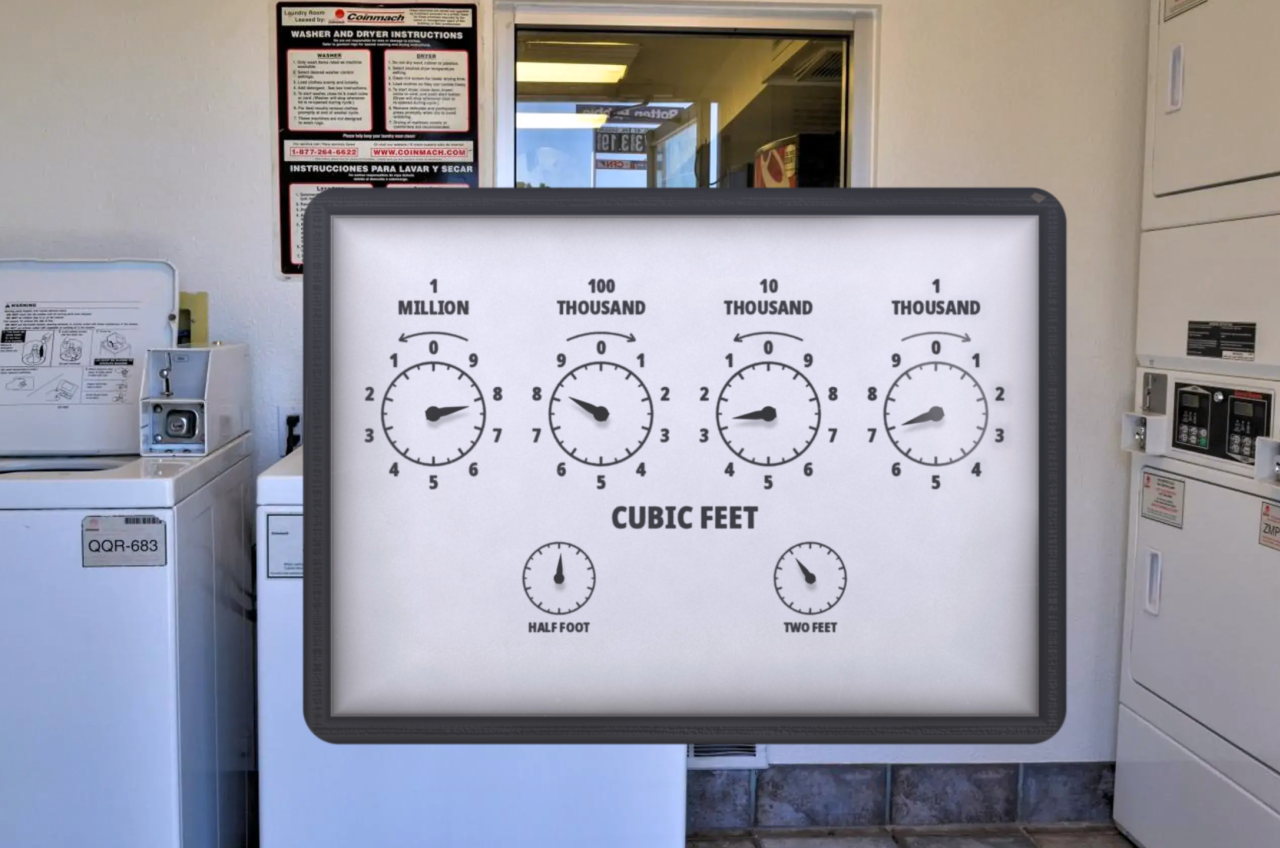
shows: value=782700 unit=ft³
